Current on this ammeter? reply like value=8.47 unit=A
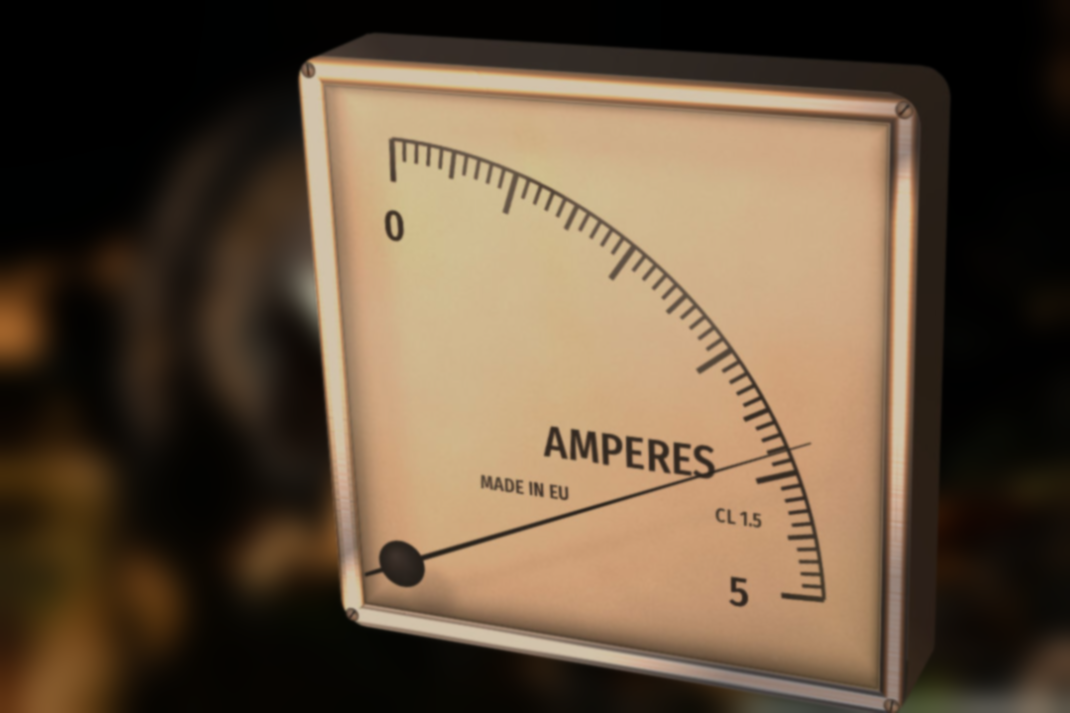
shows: value=3.8 unit=A
